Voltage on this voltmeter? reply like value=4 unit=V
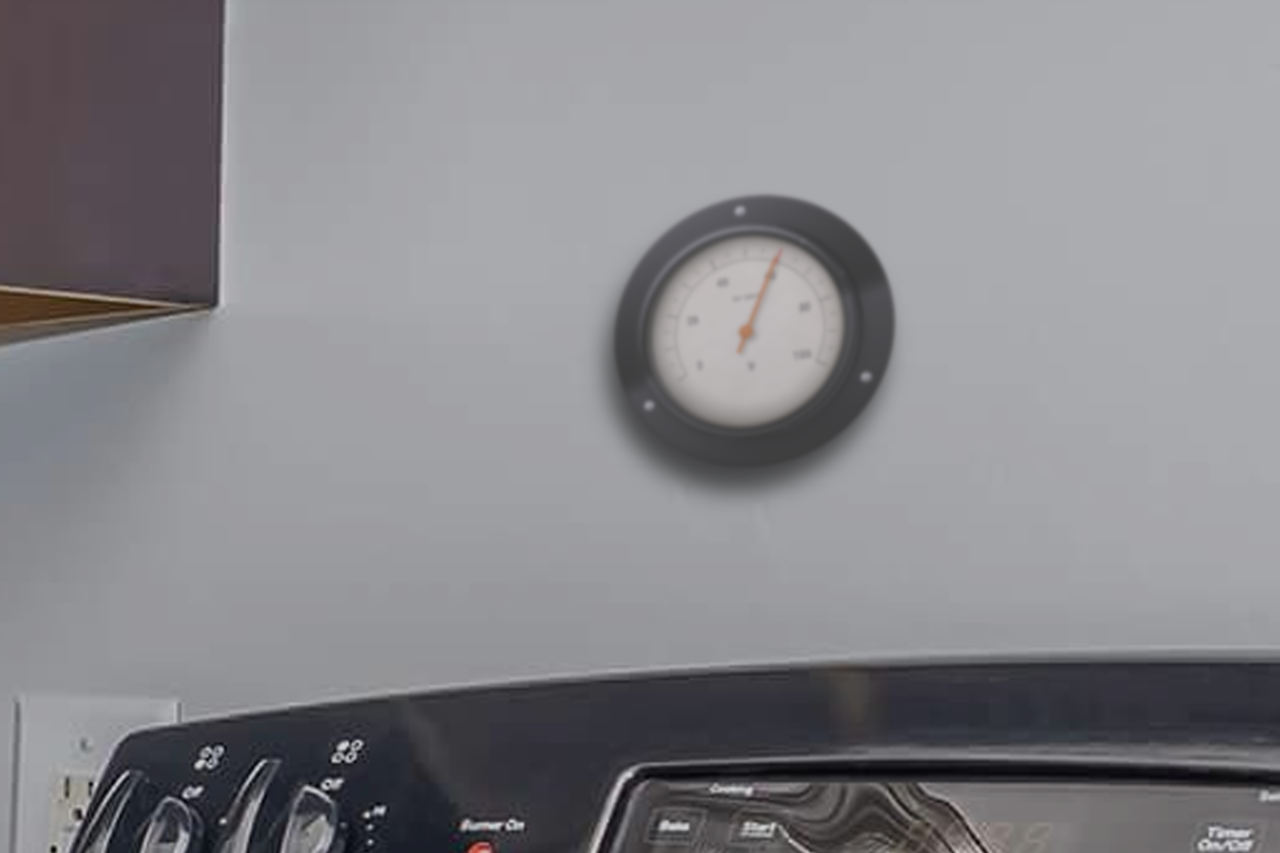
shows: value=60 unit=V
